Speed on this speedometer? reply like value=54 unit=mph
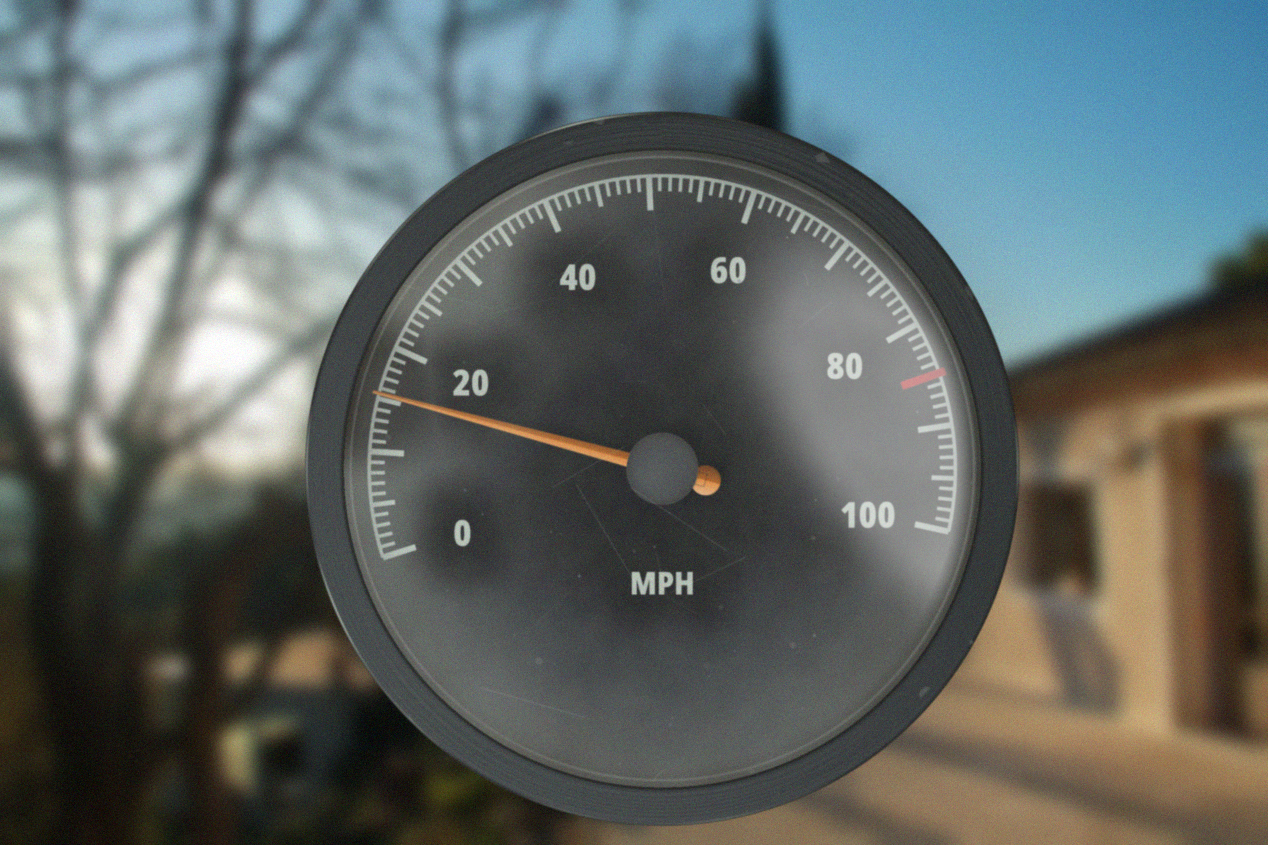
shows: value=15.5 unit=mph
